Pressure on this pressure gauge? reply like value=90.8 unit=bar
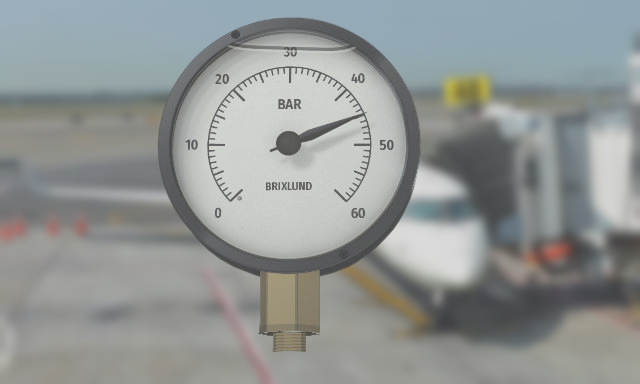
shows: value=45 unit=bar
